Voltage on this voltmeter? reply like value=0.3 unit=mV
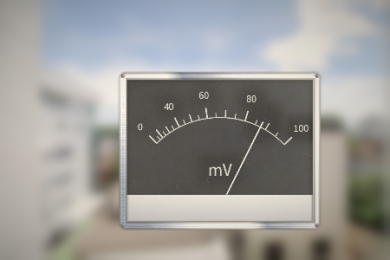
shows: value=87.5 unit=mV
